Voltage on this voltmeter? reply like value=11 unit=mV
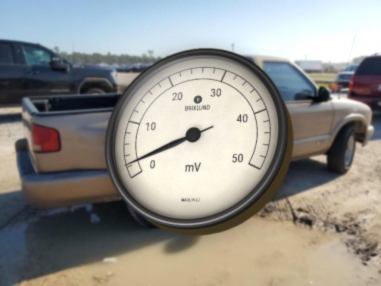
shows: value=2 unit=mV
